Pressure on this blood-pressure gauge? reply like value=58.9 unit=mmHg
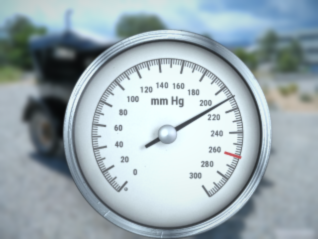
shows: value=210 unit=mmHg
